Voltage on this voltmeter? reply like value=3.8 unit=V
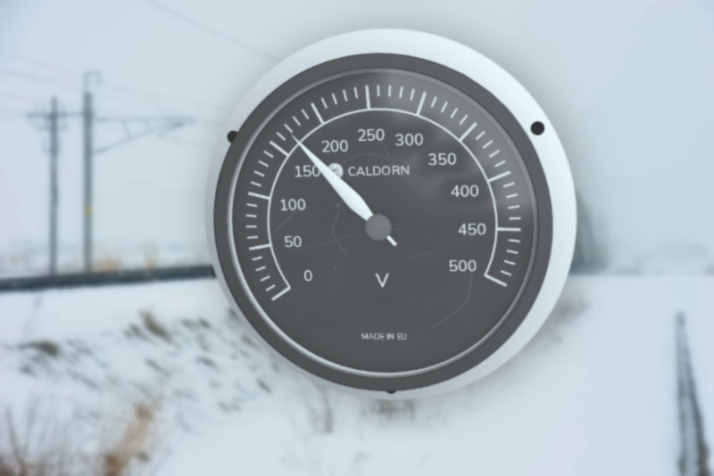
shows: value=170 unit=V
